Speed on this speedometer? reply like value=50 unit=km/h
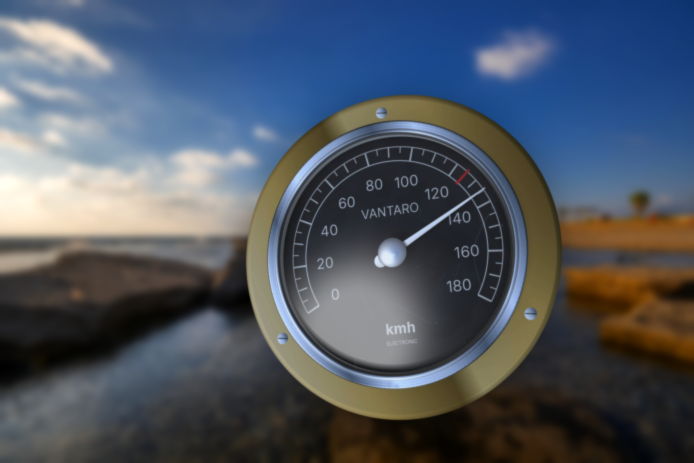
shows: value=135 unit=km/h
